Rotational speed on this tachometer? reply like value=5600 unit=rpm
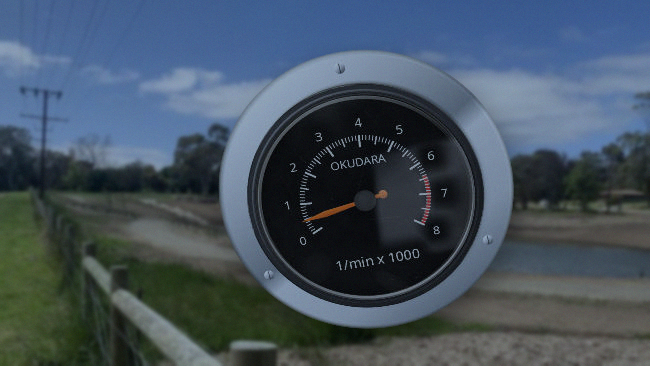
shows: value=500 unit=rpm
